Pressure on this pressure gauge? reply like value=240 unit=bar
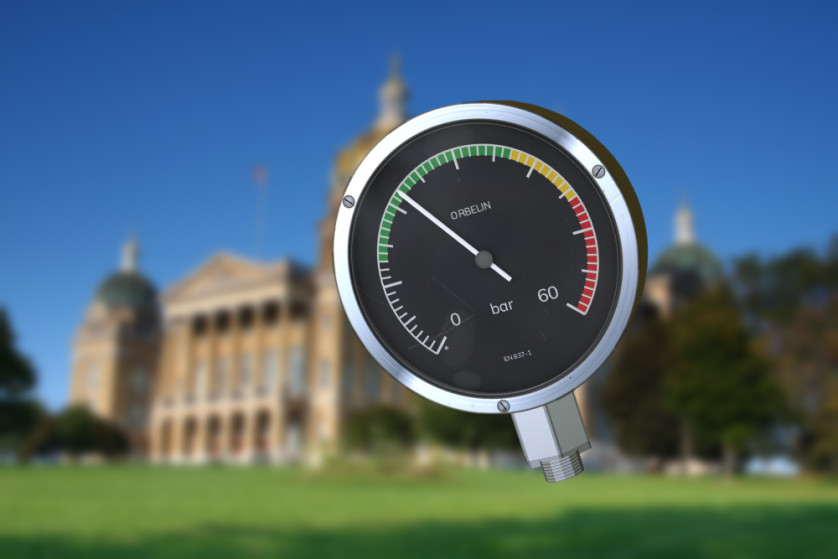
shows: value=22 unit=bar
